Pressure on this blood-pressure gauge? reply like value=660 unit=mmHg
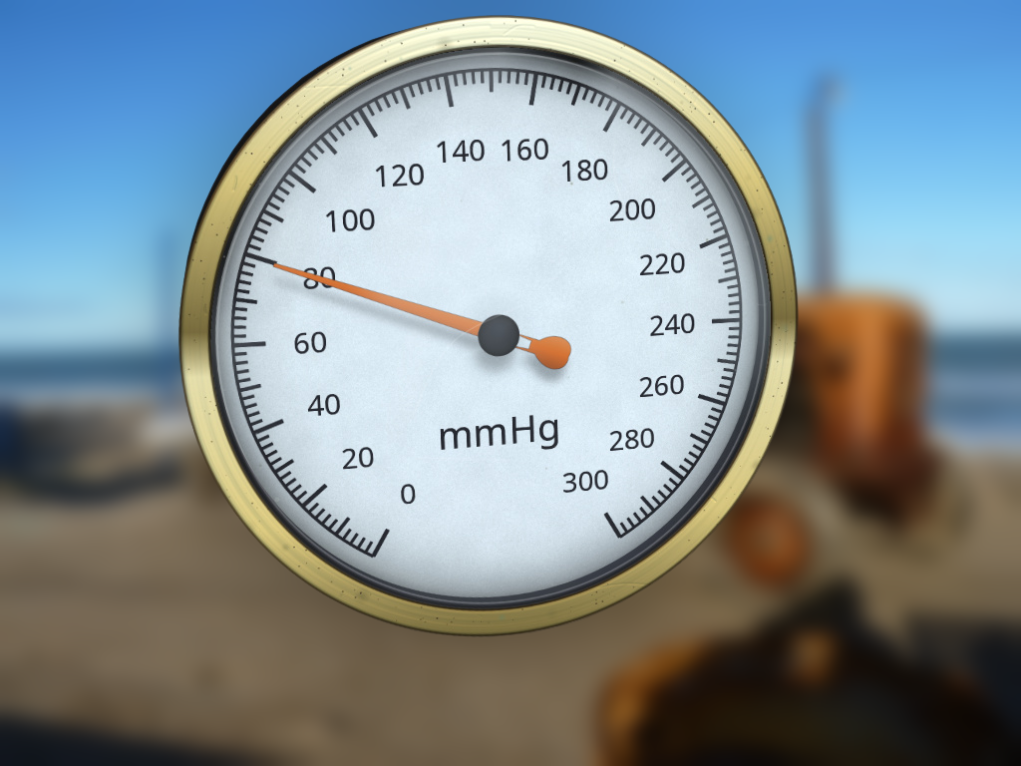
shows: value=80 unit=mmHg
